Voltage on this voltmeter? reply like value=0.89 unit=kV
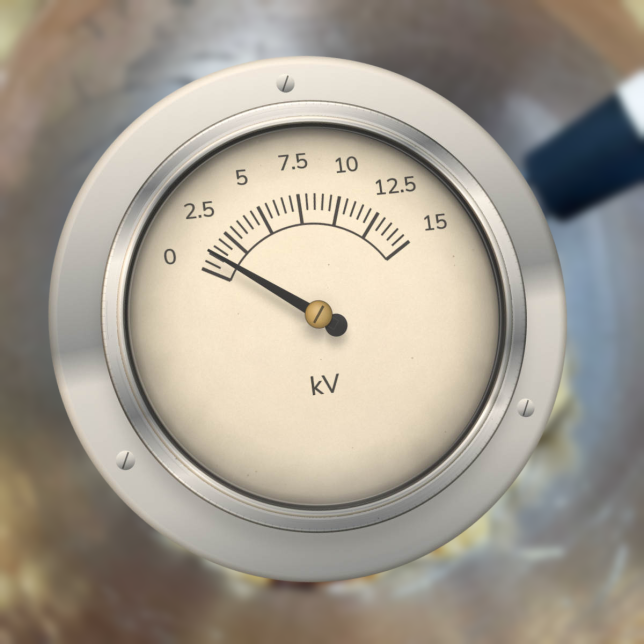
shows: value=1 unit=kV
